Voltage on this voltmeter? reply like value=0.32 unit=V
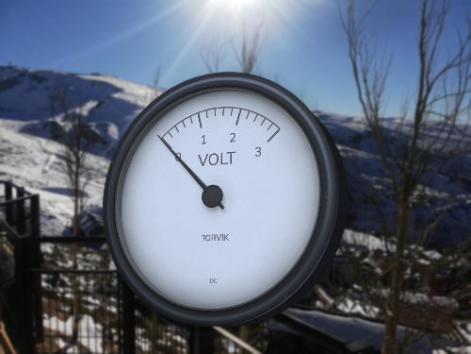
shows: value=0 unit=V
